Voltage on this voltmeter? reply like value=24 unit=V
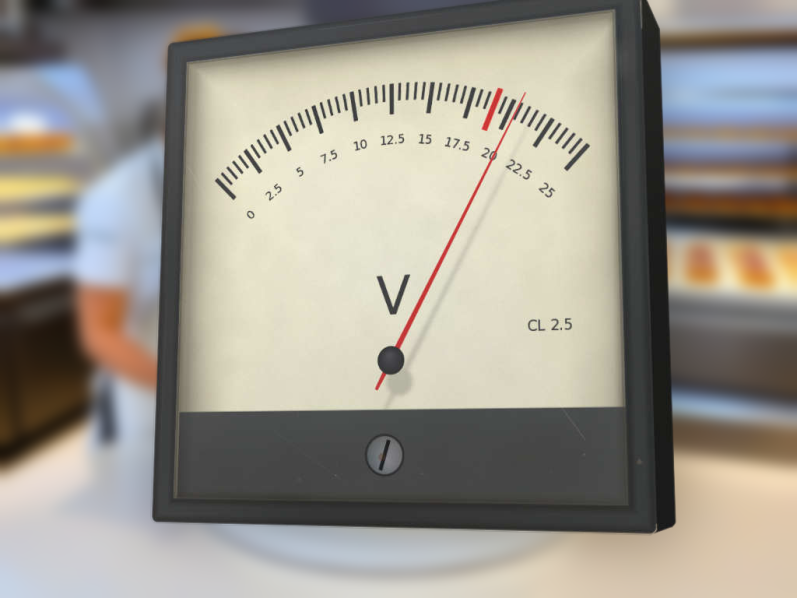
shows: value=20.5 unit=V
